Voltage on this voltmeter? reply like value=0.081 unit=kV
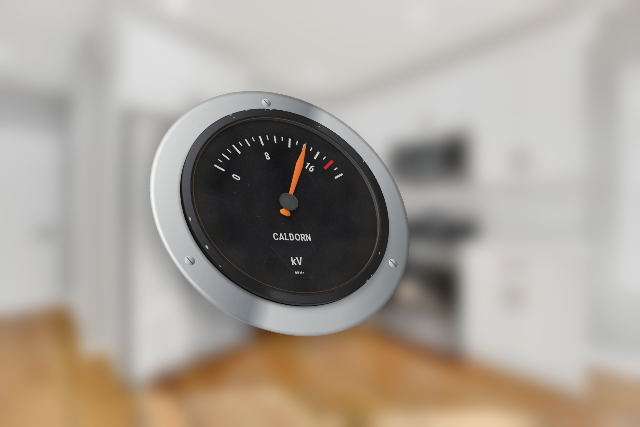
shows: value=14 unit=kV
